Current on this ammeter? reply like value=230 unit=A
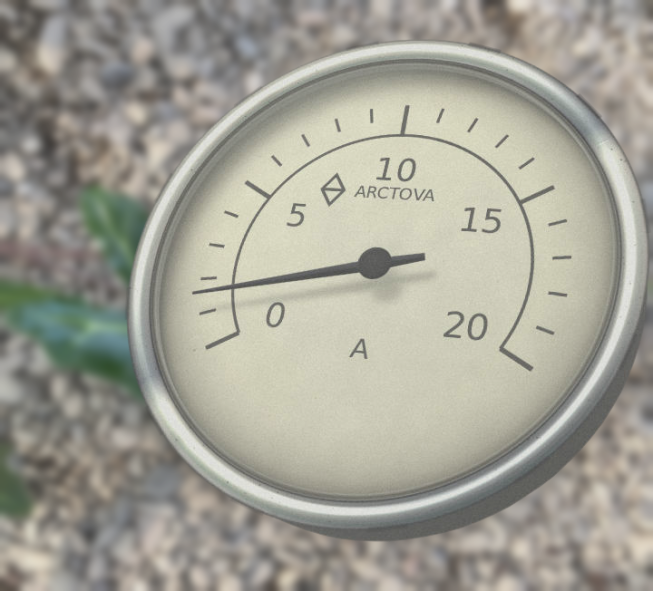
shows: value=1.5 unit=A
